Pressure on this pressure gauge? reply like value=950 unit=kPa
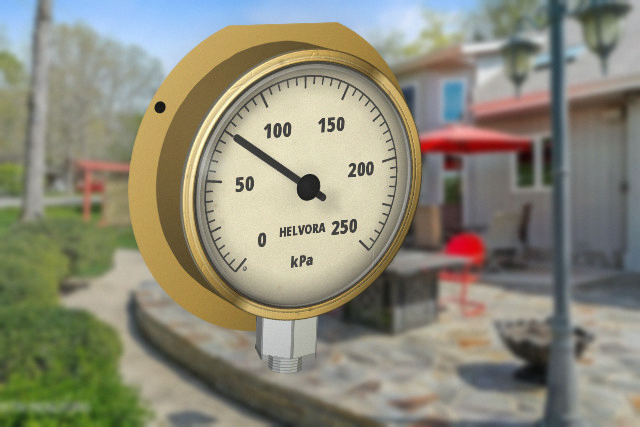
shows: value=75 unit=kPa
